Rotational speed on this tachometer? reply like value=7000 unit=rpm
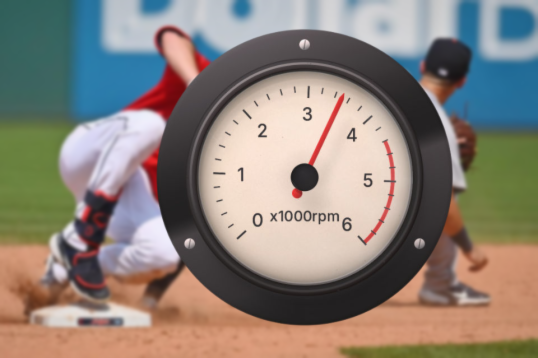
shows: value=3500 unit=rpm
